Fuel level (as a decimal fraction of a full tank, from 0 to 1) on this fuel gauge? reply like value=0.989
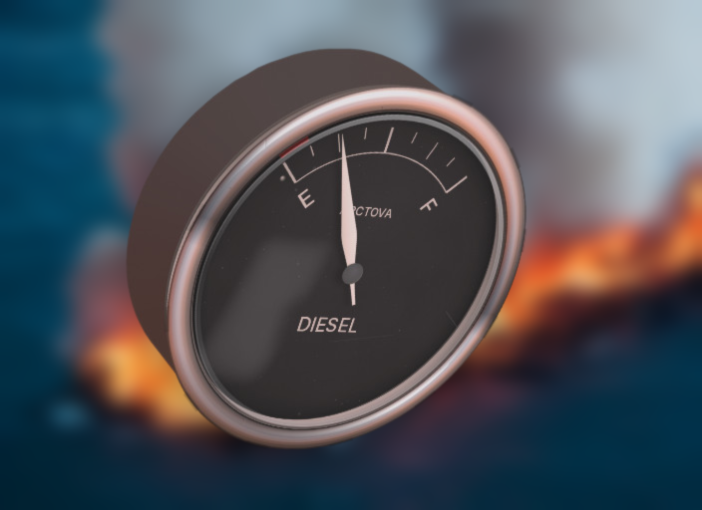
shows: value=0.25
